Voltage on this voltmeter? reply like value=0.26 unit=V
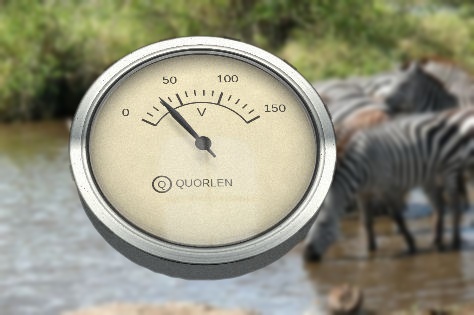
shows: value=30 unit=V
